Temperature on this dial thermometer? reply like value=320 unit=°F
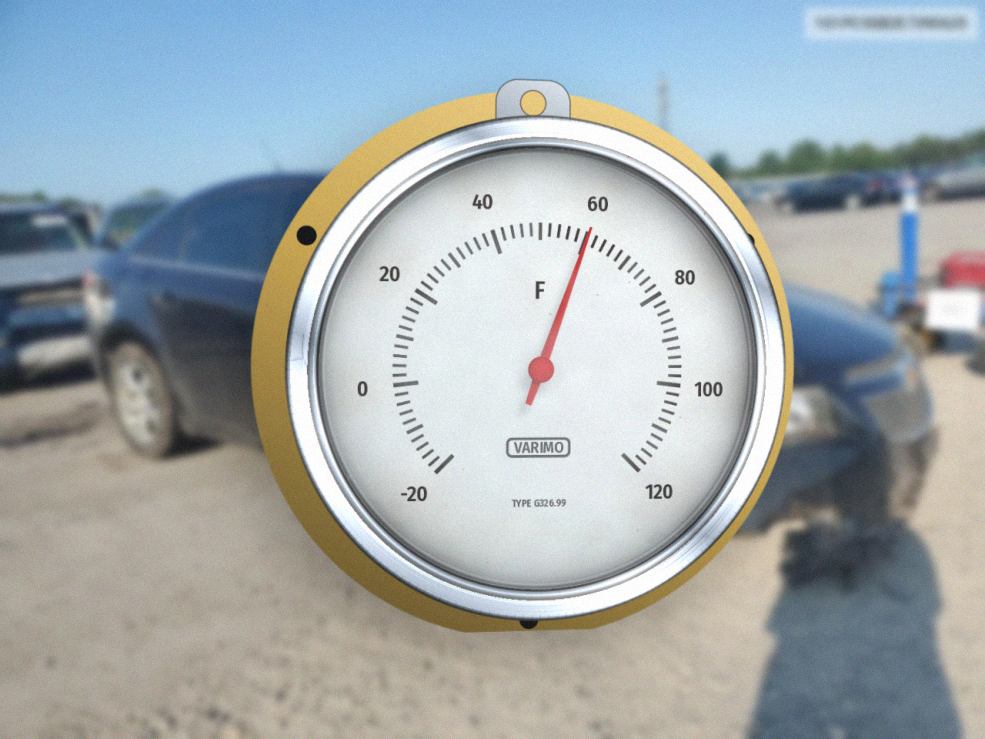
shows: value=60 unit=°F
